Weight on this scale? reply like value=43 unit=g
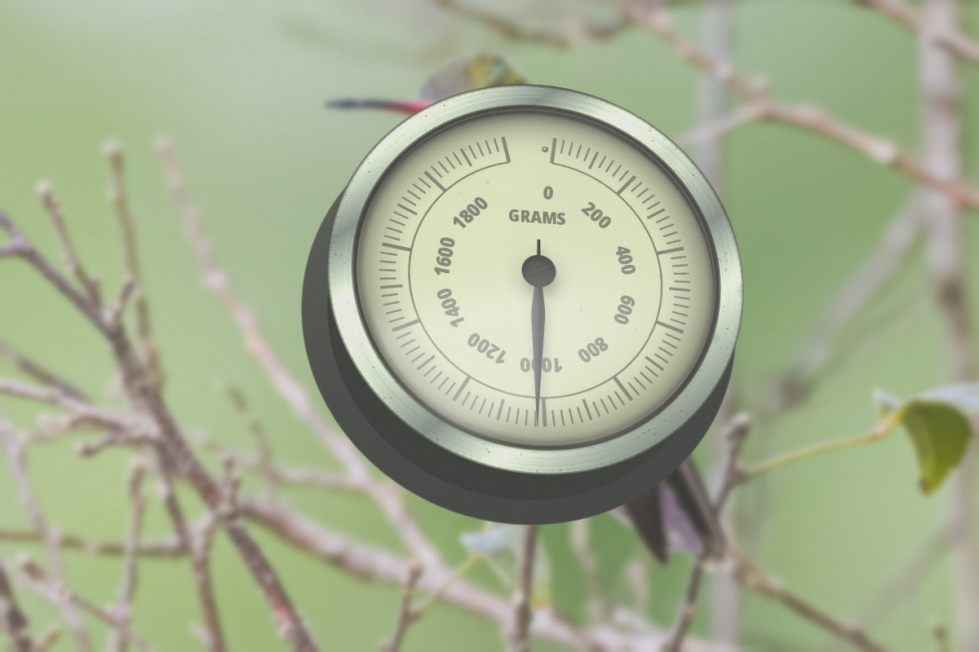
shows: value=1020 unit=g
